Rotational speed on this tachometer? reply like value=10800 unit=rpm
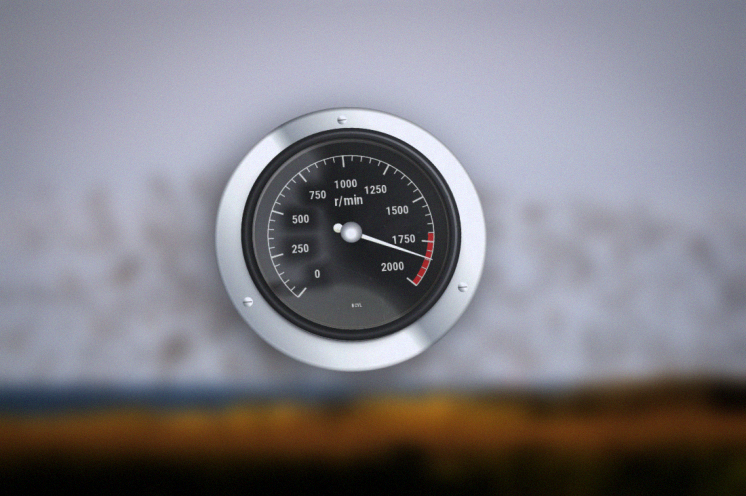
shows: value=1850 unit=rpm
